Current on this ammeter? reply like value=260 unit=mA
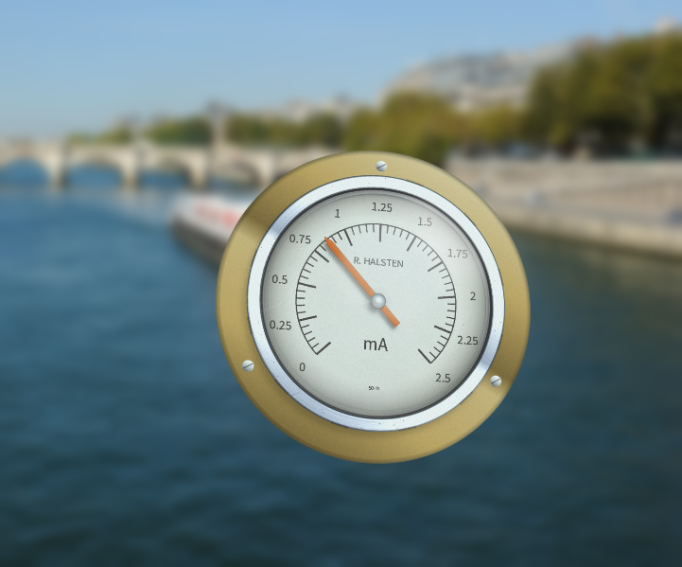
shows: value=0.85 unit=mA
